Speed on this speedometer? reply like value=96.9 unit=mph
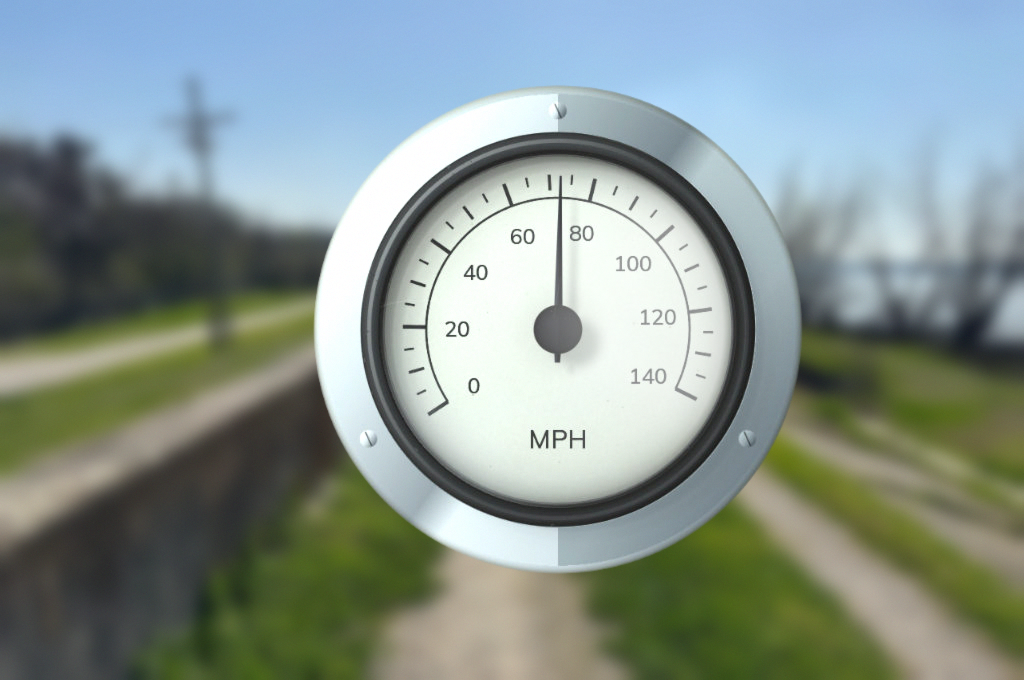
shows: value=72.5 unit=mph
